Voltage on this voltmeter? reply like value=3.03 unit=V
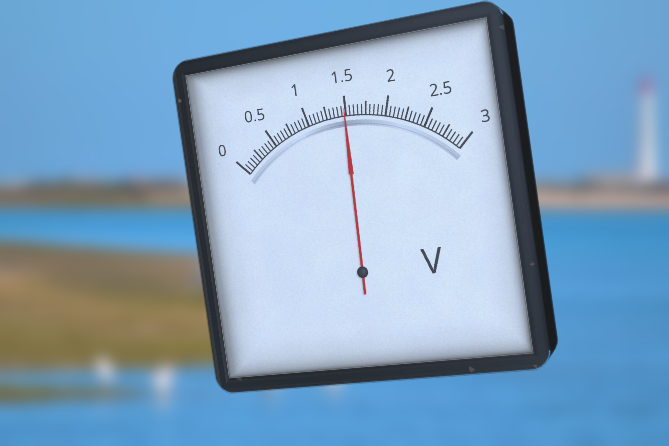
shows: value=1.5 unit=V
